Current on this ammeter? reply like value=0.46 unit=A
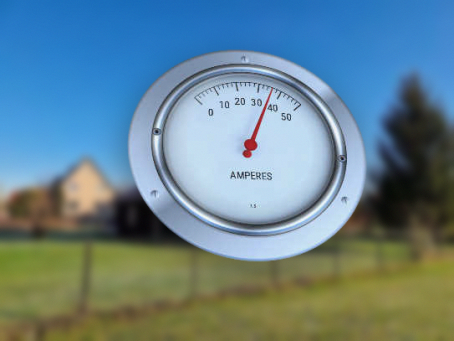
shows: value=36 unit=A
